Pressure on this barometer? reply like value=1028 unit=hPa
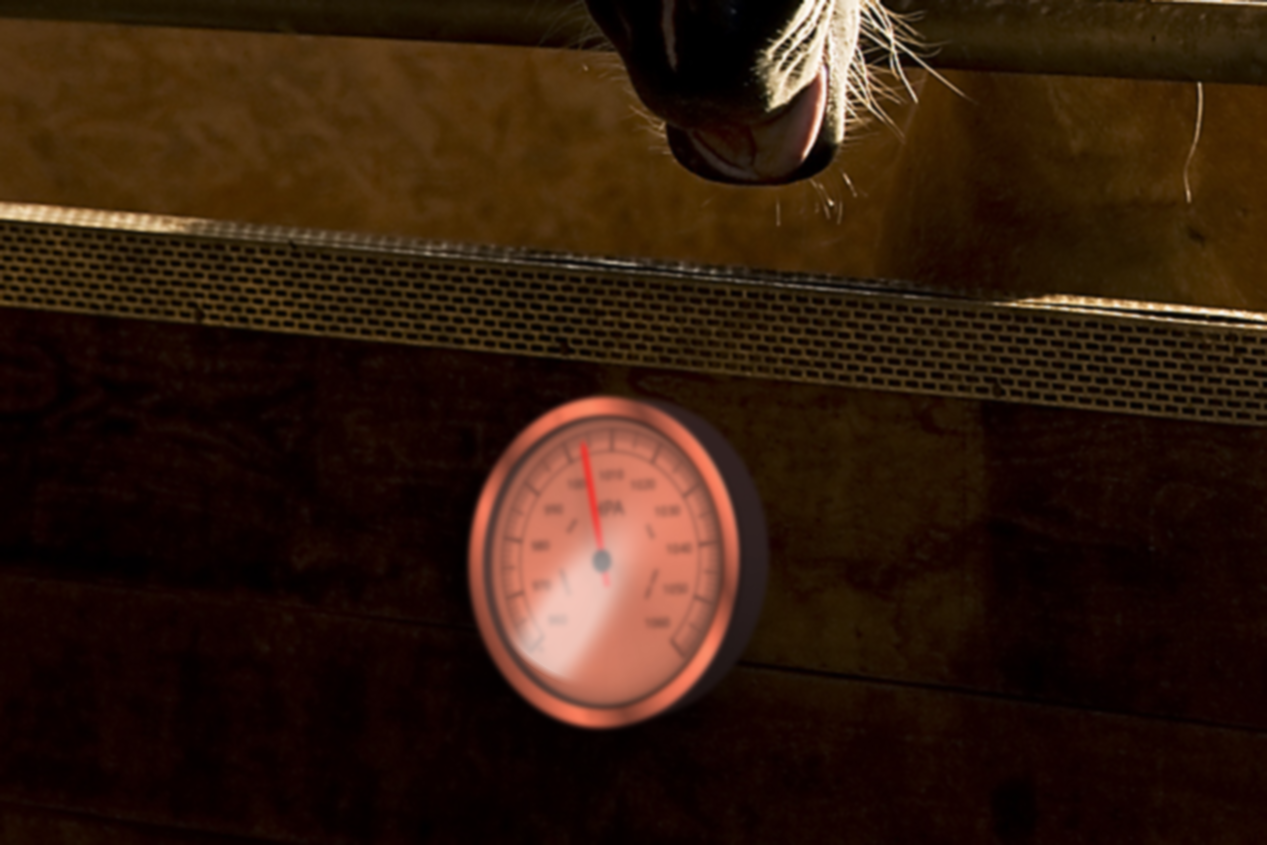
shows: value=1005 unit=hPa
